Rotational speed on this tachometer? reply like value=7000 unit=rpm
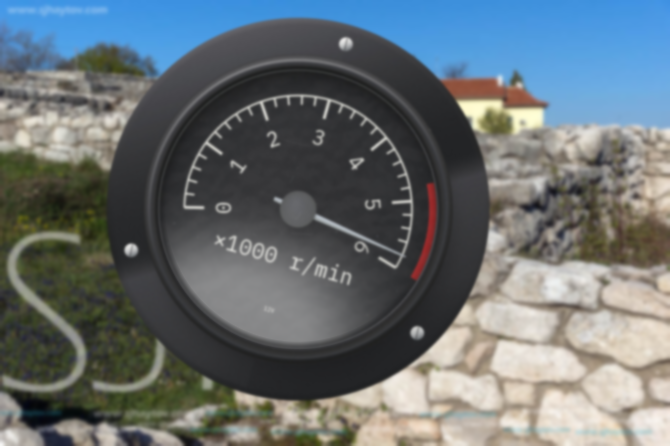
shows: value=5800 unit=rpm
